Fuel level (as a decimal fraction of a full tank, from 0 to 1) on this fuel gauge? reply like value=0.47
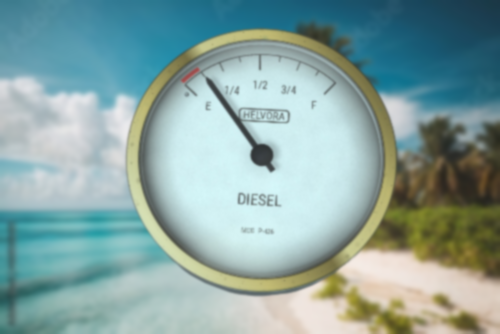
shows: value=0.125
